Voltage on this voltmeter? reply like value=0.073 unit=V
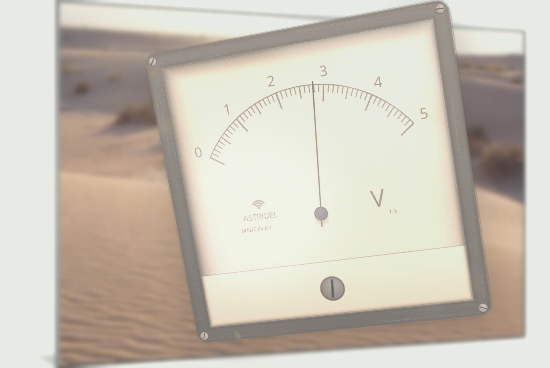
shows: value=2.8 unit=V
